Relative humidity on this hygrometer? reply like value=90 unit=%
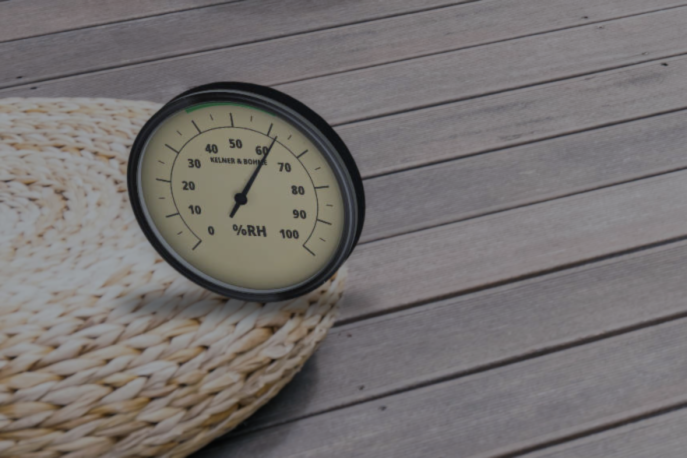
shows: value=62.5 unit=%
